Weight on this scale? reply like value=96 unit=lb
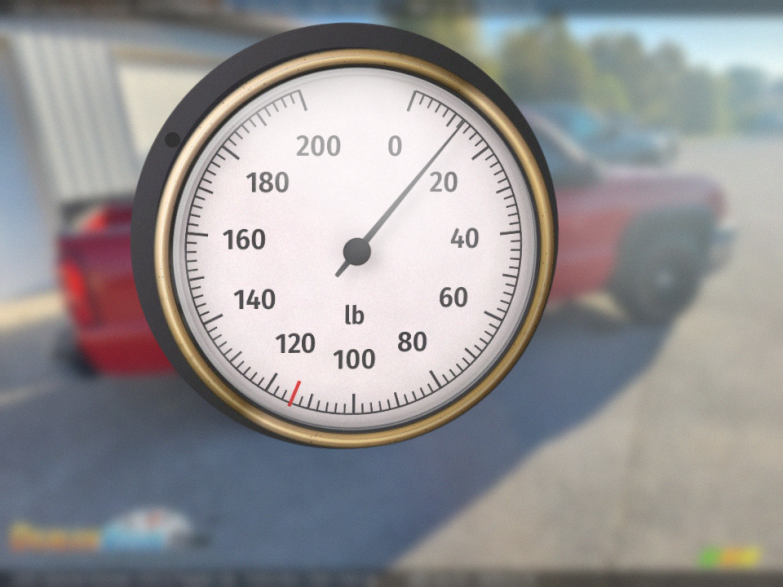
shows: value=12 unit=lb
